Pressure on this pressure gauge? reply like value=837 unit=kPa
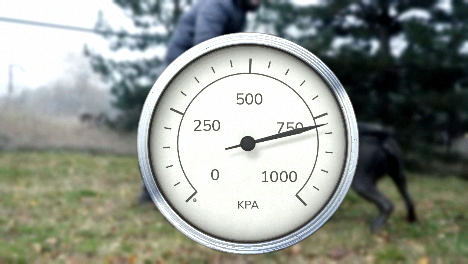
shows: value=775 unit=kPa
